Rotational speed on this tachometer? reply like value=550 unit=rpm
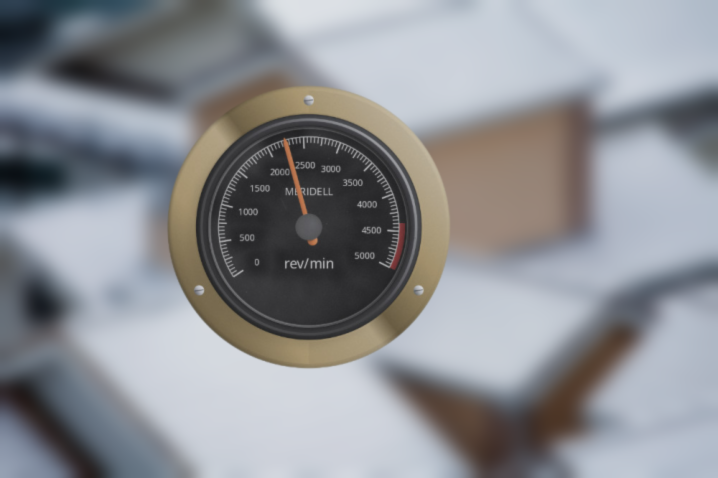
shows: value=2250 unit=rpm
